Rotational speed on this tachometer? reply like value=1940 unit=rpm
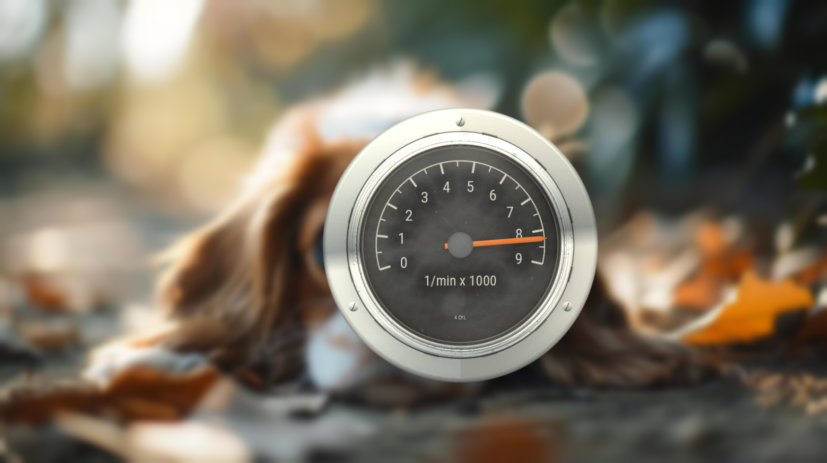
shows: value=8250 unit=rpm
